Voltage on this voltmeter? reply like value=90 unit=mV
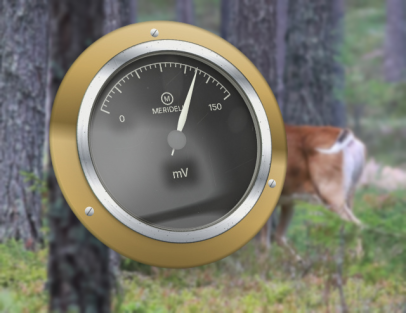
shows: value=110 unit=mV
